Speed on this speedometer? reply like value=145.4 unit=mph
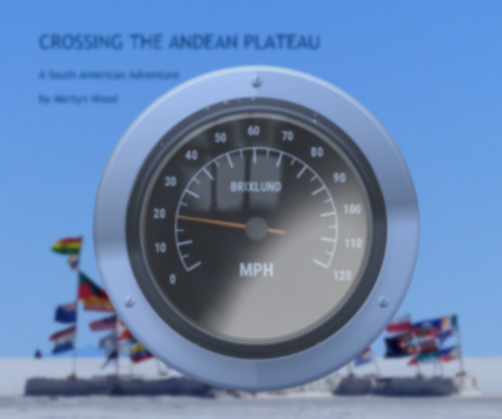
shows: value=20 unit=mph
